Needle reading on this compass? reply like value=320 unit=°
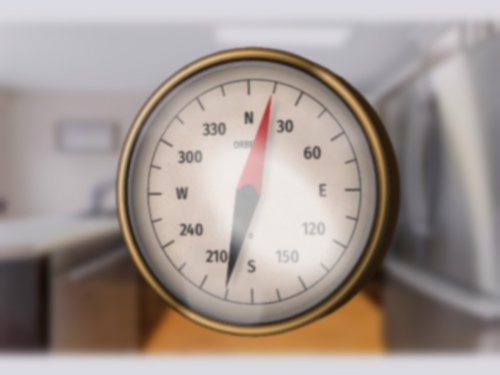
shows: value=15 unit=°
